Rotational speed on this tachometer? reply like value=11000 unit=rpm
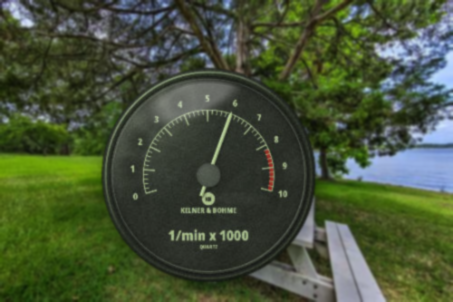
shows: value=6000 unit=rpm
